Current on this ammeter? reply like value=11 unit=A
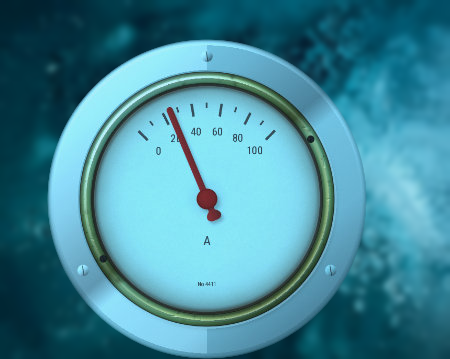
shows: value=25 unit=A
